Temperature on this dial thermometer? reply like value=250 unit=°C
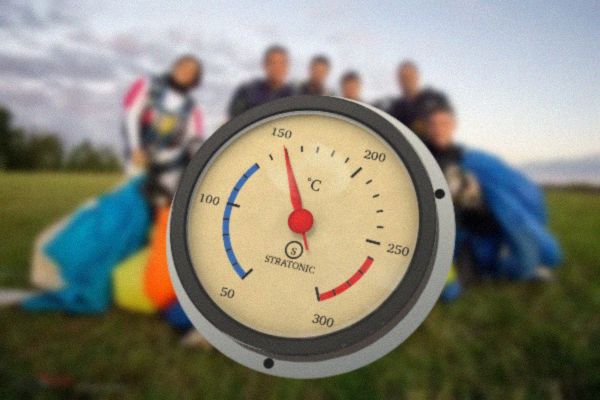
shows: value=150 unit=°C
